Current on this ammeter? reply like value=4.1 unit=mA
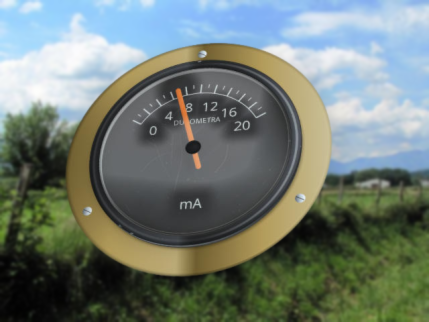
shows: value=7 unit=mA
